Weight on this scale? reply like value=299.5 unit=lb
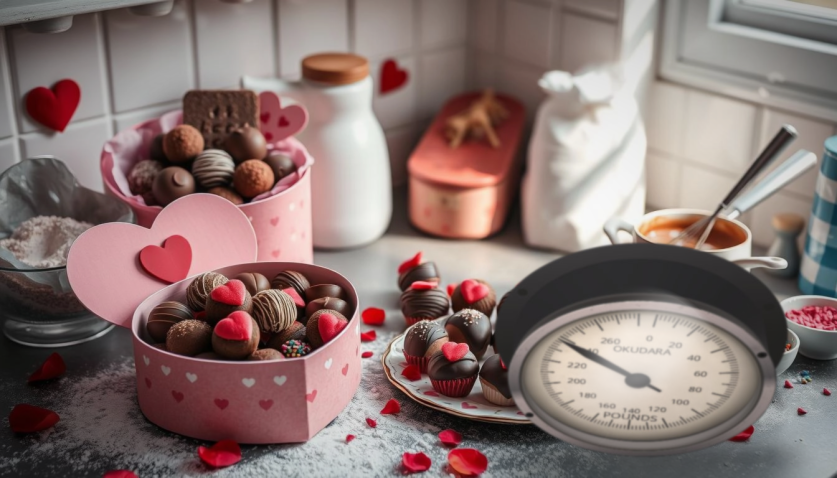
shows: value=240 unit=lb
